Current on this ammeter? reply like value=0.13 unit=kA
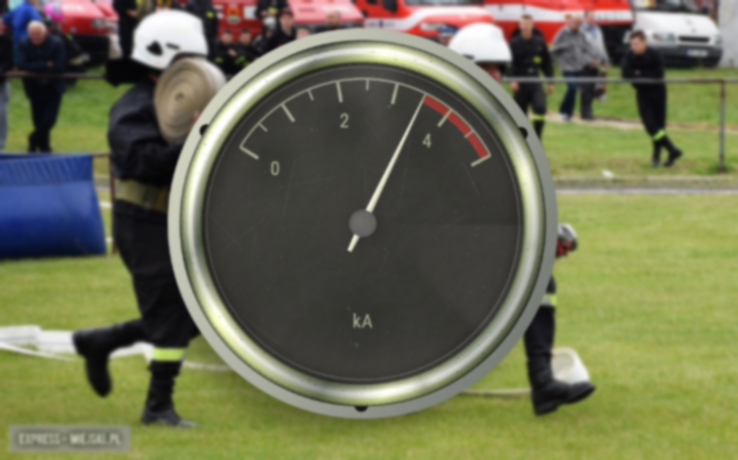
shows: value=3.5 unit=kA
